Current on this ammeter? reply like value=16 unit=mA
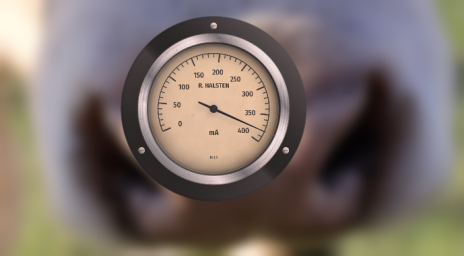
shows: value=380 unit=mA
